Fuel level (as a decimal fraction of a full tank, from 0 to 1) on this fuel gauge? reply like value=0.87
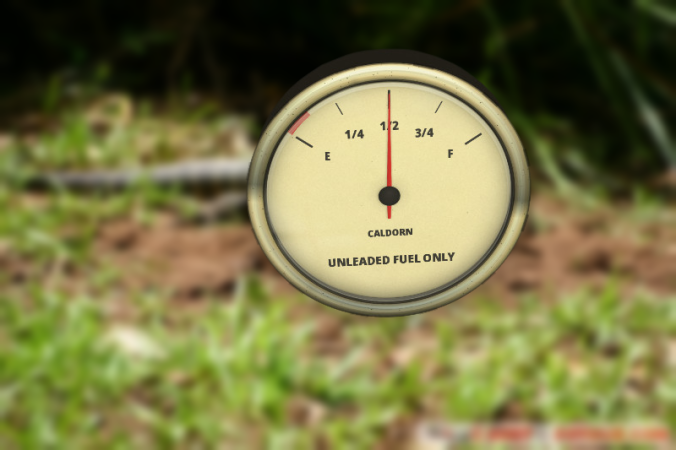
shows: value=0.5
